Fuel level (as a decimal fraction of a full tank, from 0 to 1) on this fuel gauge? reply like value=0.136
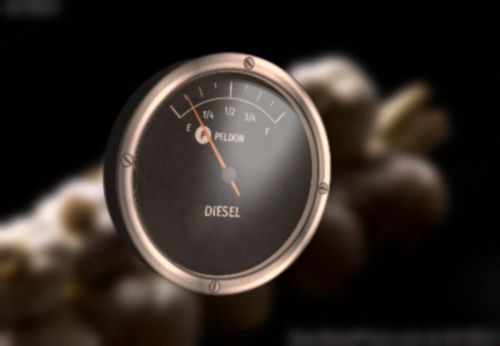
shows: value=0.125
